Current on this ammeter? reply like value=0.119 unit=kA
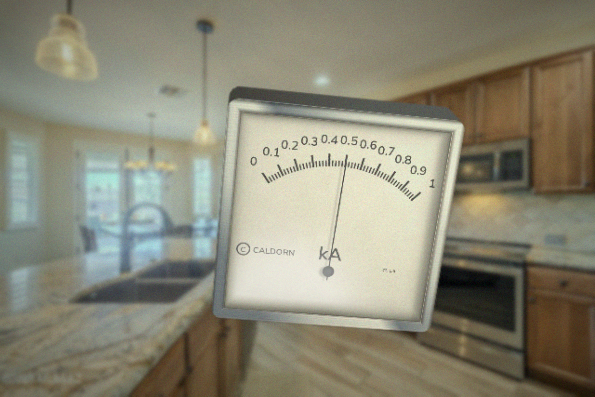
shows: value=0.5 unit=kA
